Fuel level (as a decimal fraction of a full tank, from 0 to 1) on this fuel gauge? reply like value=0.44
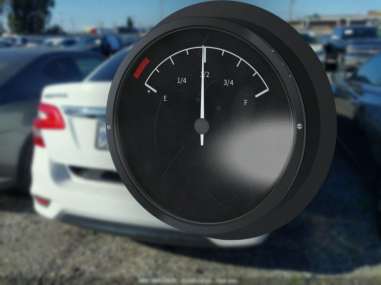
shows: value=0.5
